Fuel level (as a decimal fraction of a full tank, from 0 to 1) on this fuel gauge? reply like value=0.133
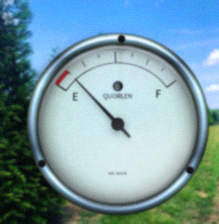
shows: value=0.125
